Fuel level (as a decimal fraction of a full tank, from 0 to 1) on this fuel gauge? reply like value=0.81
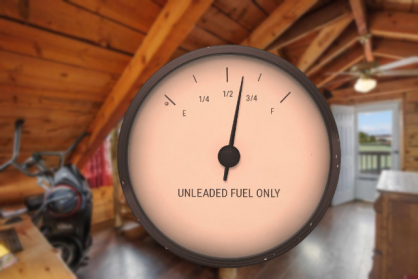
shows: value=0.625
